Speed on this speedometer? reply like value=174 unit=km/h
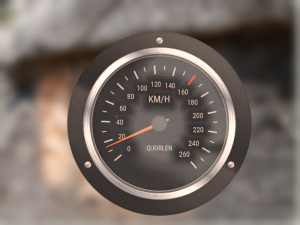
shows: value=15 unit=km/h
